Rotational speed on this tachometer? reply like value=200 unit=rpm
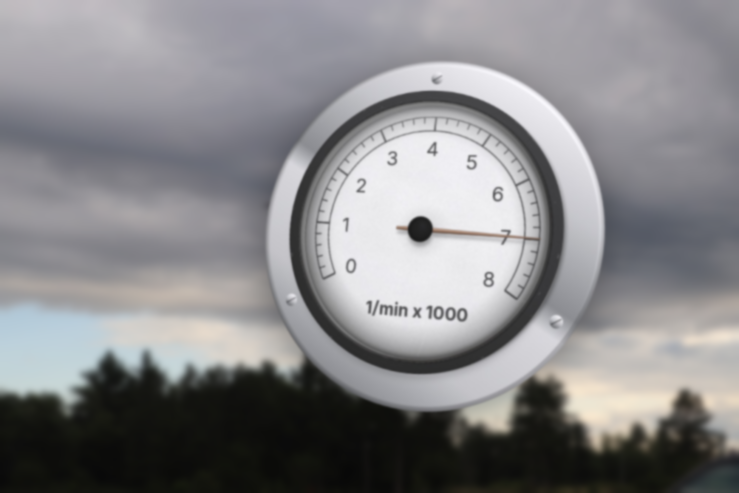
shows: value=7000 unit=rpm
